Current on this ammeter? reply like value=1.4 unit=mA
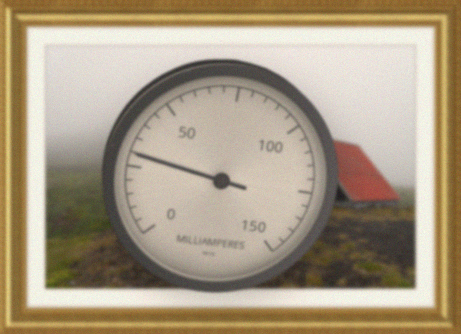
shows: value=30 unit=mA
